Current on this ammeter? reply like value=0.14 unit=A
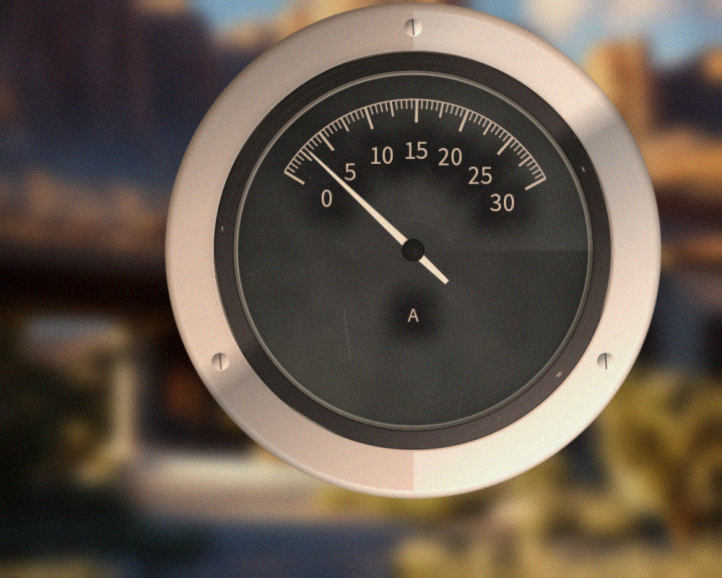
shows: value=3 unit=A
